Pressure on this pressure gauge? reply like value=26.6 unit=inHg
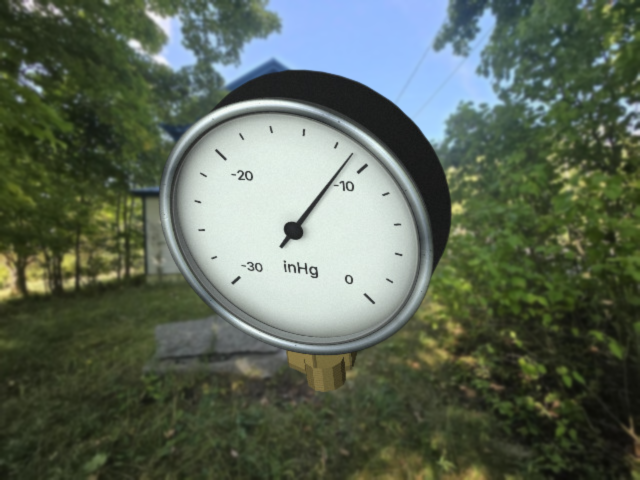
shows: value=-11 unit=inHg
